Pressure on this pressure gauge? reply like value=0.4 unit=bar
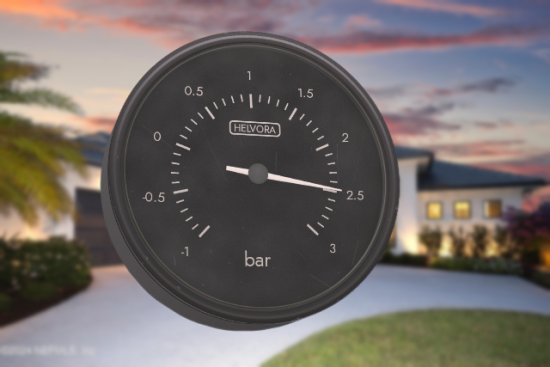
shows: value=2.5 unit=bar
